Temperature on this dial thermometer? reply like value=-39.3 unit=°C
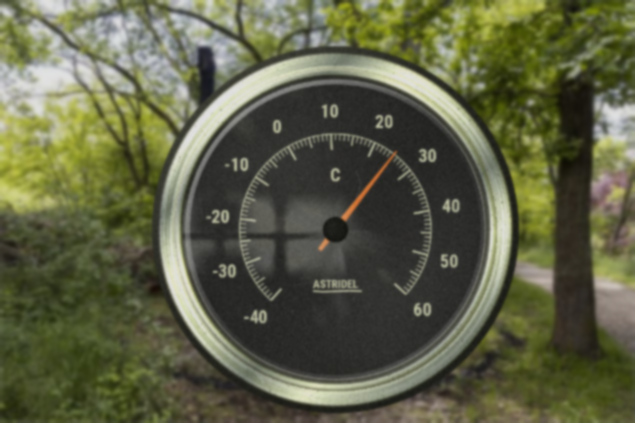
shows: value=25 unit=°C
